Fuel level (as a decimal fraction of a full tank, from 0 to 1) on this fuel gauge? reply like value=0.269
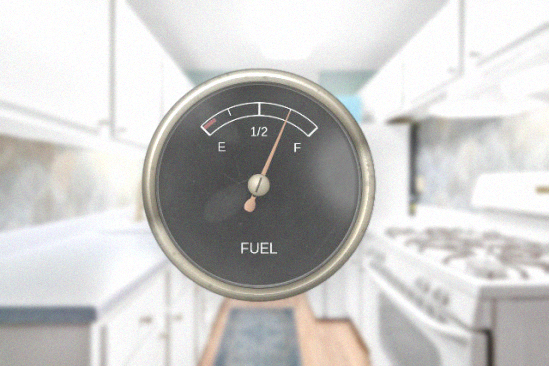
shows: value=0.75
